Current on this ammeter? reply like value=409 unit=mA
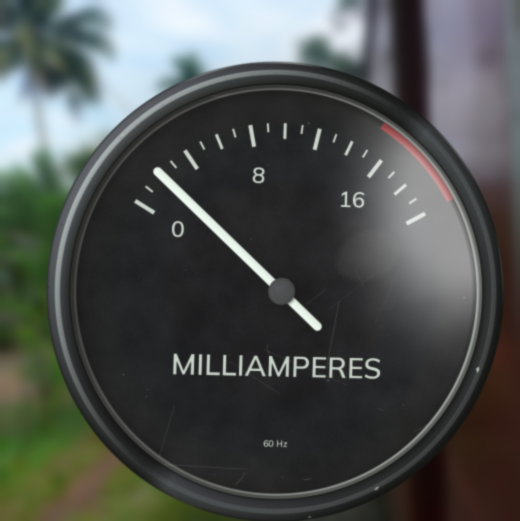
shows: value=2 unit=mA
